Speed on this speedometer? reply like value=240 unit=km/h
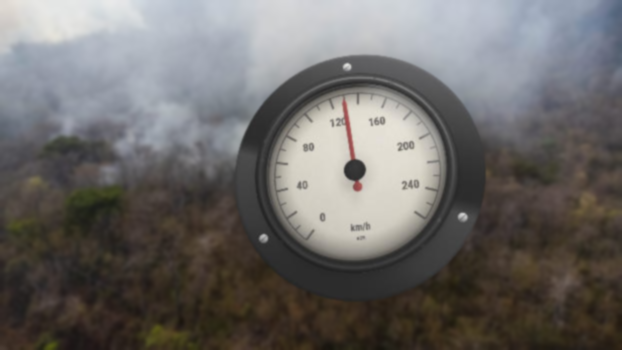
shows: value=130 unit=km/h
